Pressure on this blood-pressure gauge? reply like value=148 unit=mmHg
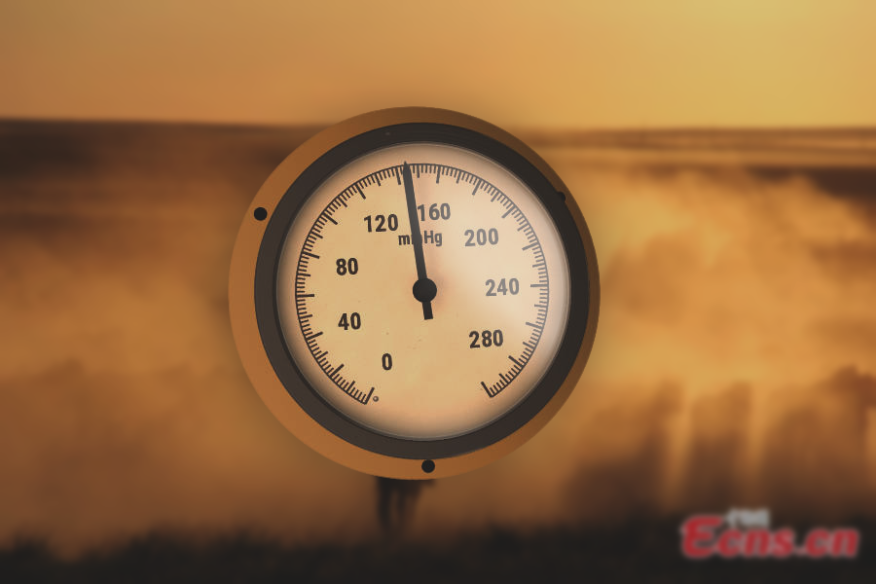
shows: value=144 unit=mmHg
